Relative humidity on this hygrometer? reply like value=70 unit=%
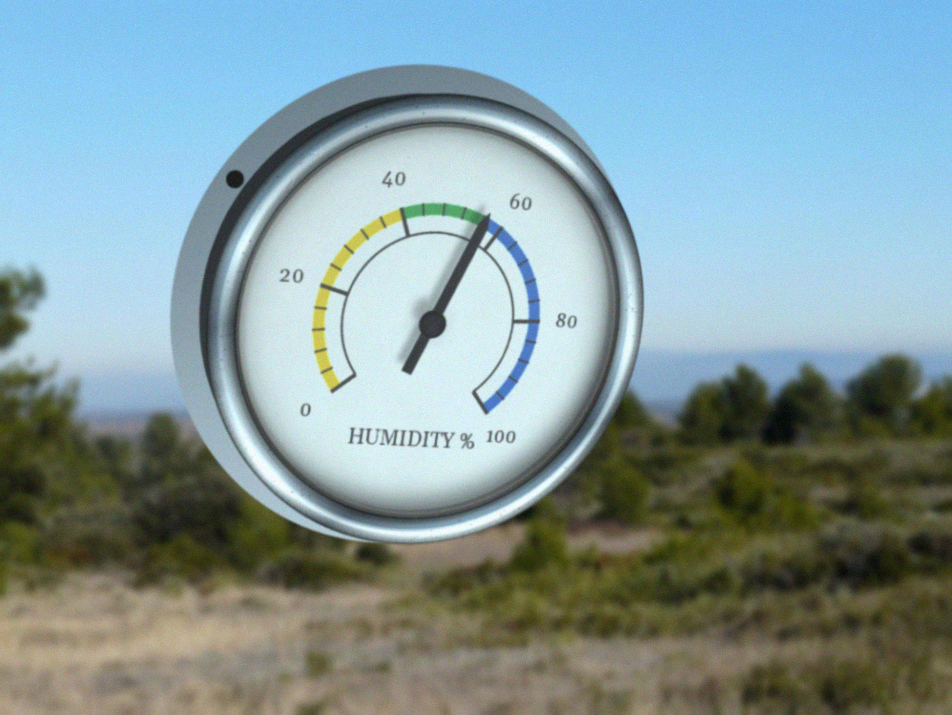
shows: value=56 unit=%
